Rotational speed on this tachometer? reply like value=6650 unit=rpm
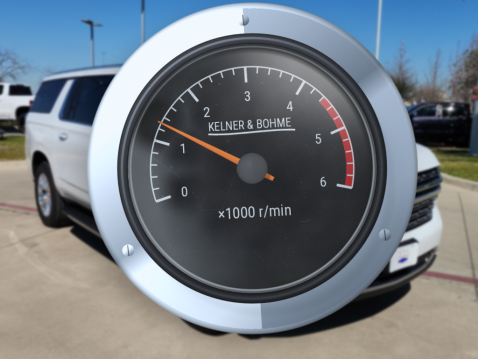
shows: value=1300 unit=rpm
